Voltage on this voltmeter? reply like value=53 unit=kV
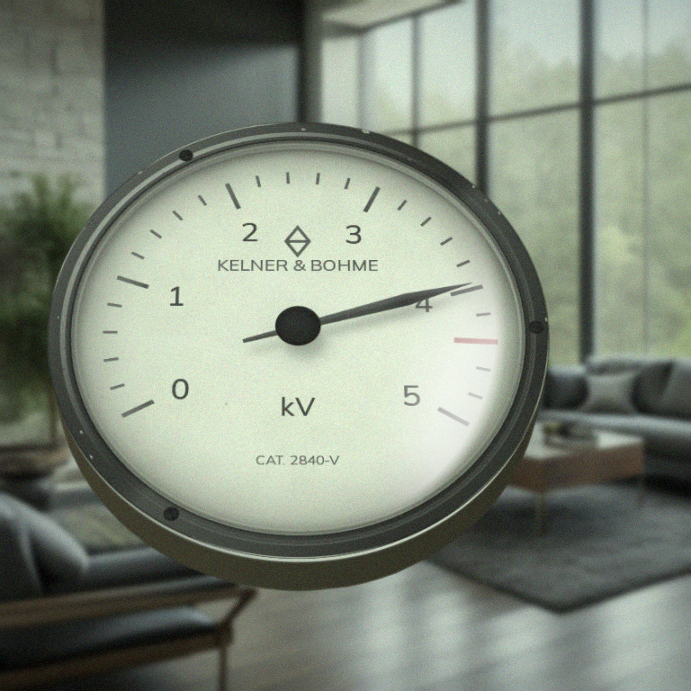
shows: value=4 unit=kV
